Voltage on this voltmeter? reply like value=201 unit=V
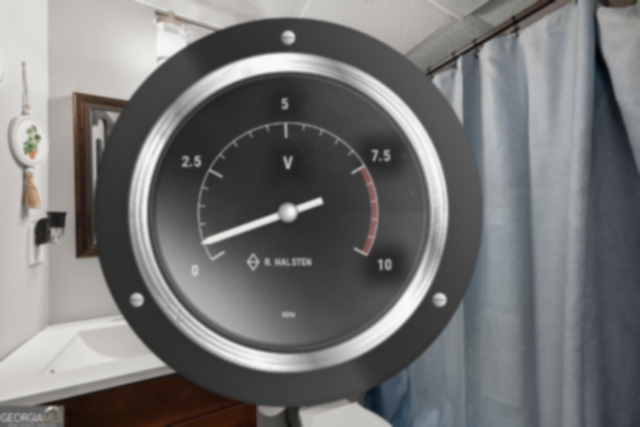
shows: value=0.5 unit=V
